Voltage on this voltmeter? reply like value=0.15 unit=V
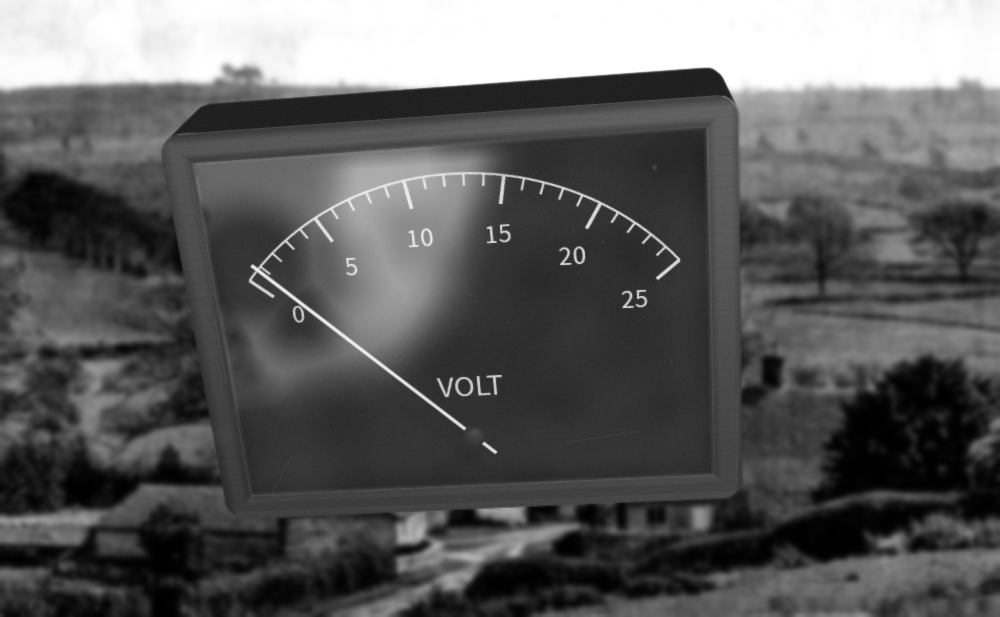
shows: value=1 unit=V
